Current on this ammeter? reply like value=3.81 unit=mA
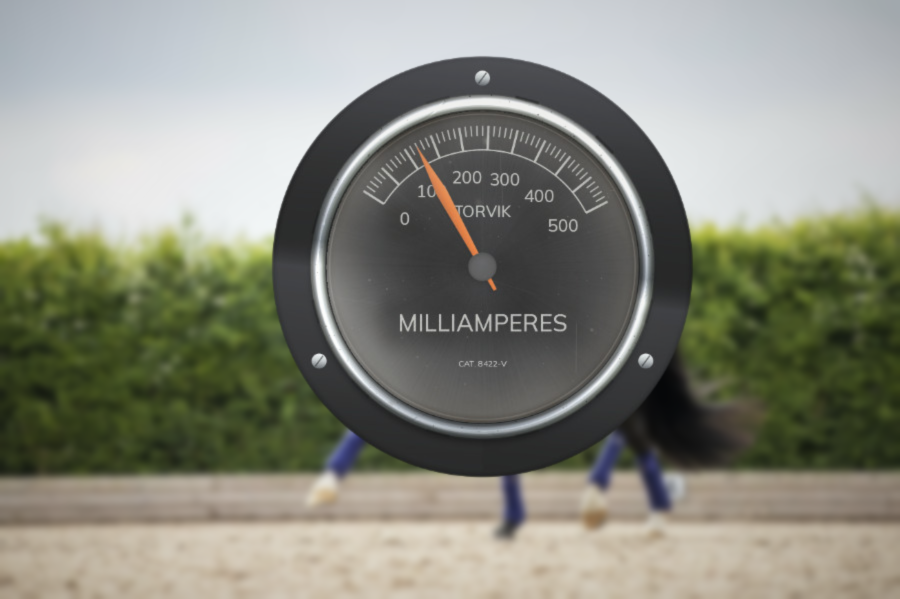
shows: value=120 unit=mA
